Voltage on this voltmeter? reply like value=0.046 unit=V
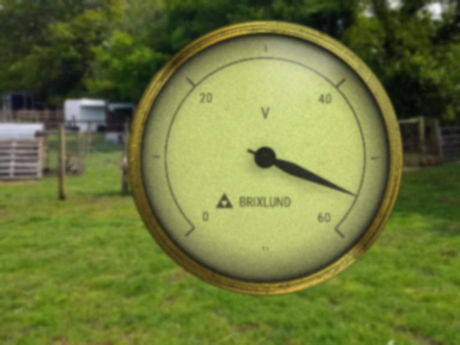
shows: value=55 unit=V
